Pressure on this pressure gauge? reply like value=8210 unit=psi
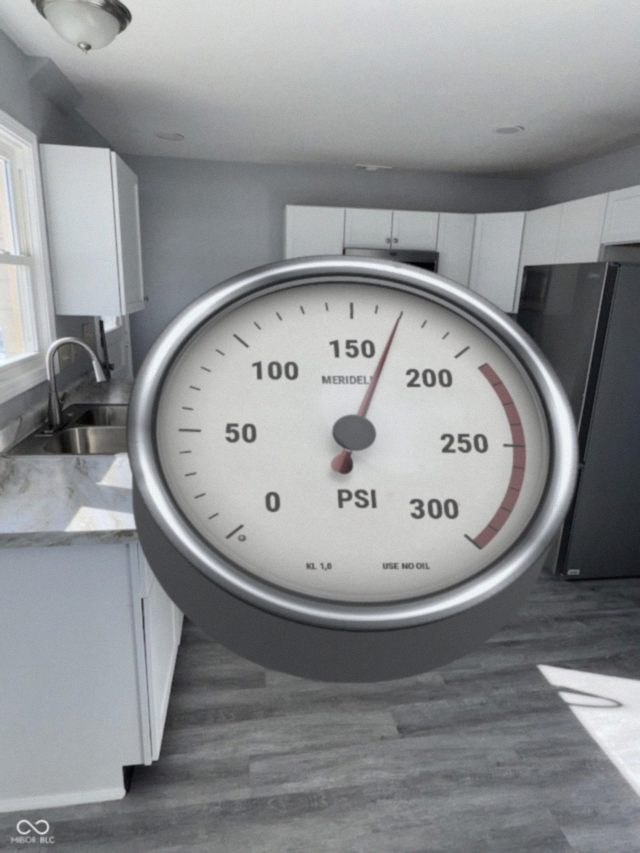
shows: value=170 unit=psi
